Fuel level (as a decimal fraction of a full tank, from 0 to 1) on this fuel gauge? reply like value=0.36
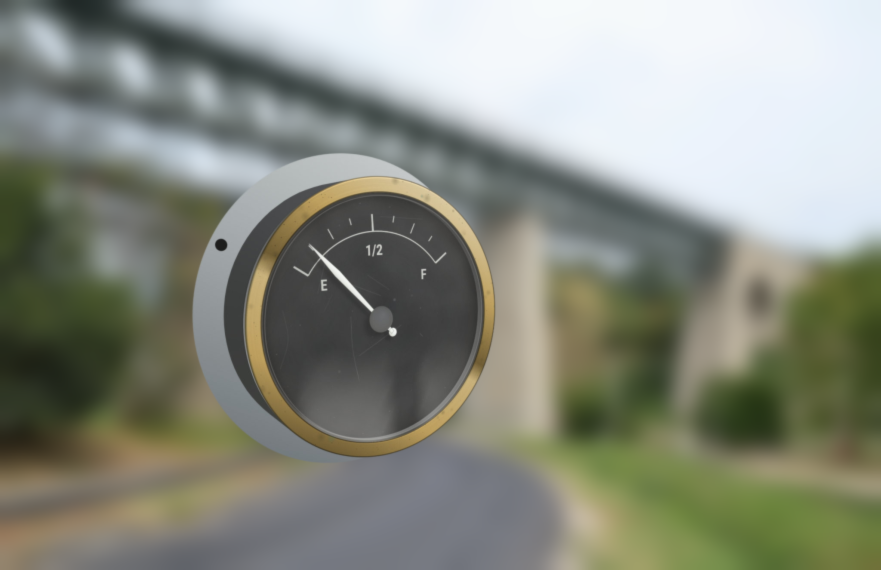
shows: value=0.125
